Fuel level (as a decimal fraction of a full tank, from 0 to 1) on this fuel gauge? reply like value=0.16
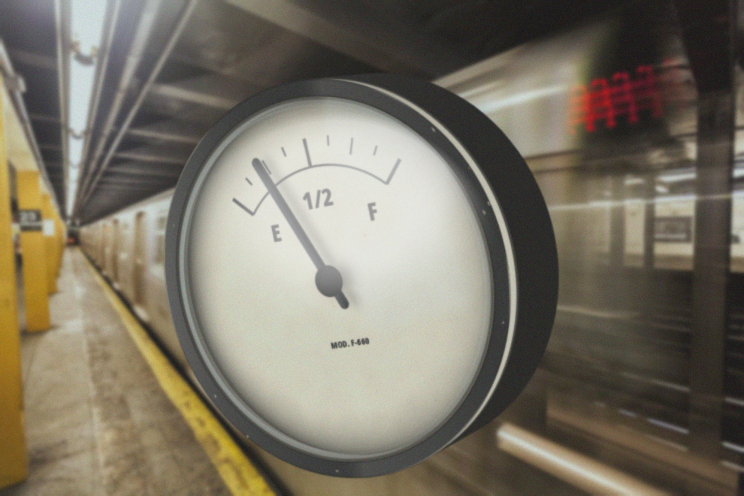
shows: value=0.25
